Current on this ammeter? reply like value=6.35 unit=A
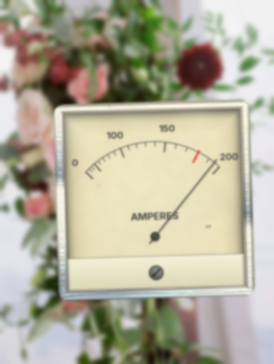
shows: value=195 unit=A
